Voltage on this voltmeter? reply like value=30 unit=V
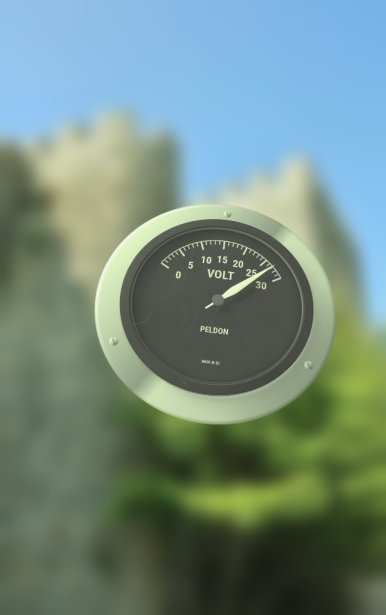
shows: value=27 unit=V
